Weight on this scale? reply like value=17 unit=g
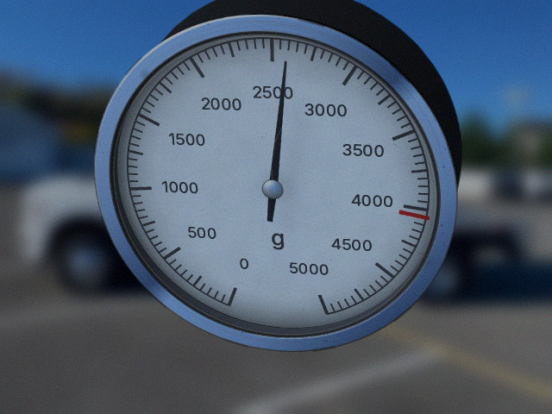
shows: value=2600 unit=g
